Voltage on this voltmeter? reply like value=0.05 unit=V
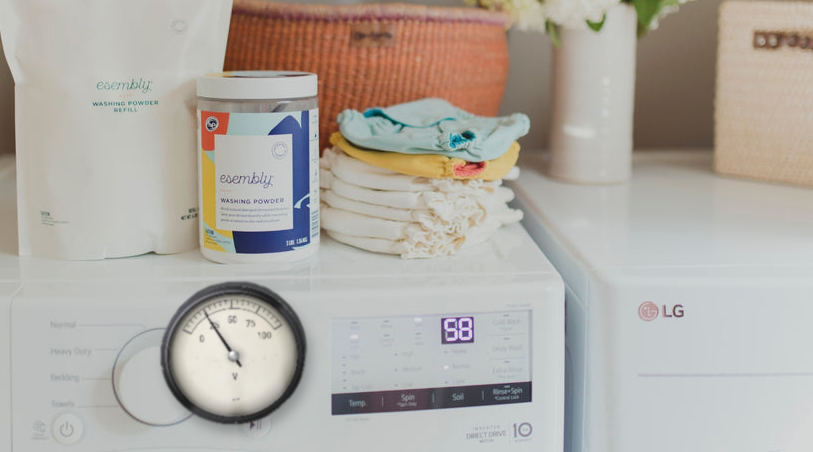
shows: value=25 unit=V
